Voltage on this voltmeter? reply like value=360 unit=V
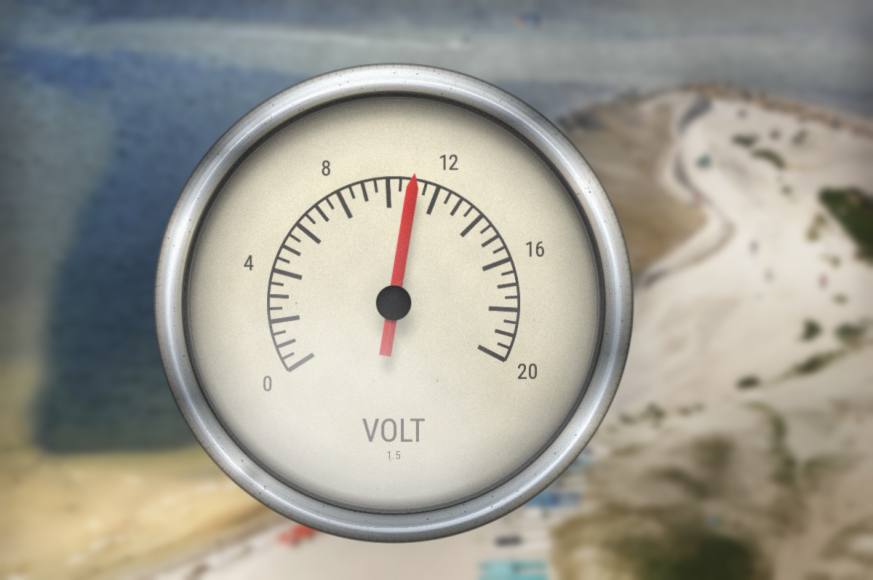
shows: value=11 unit=V
